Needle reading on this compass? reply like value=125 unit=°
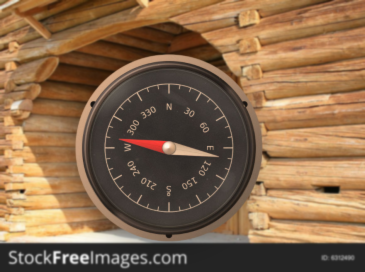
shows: value=280 unit=°
